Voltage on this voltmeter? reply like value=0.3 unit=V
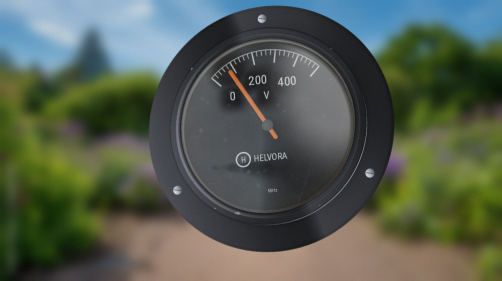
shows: value=80 unit=V
